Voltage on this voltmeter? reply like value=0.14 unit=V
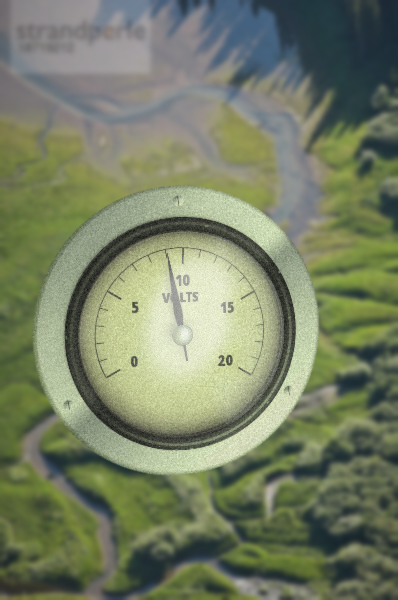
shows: value=9 unit=V
